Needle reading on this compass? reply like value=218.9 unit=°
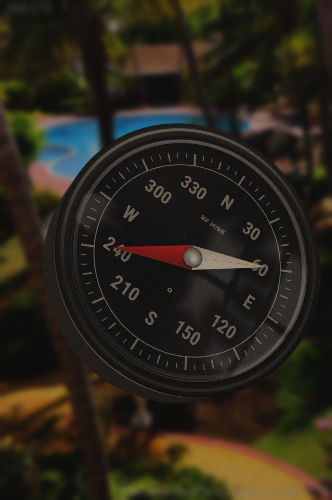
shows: value=240 unit=°
